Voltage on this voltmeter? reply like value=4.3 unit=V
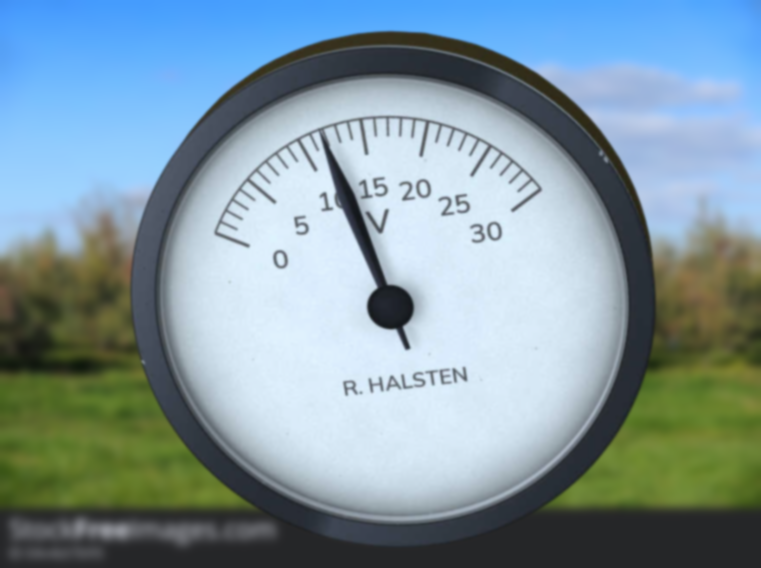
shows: value=12 unit=V
